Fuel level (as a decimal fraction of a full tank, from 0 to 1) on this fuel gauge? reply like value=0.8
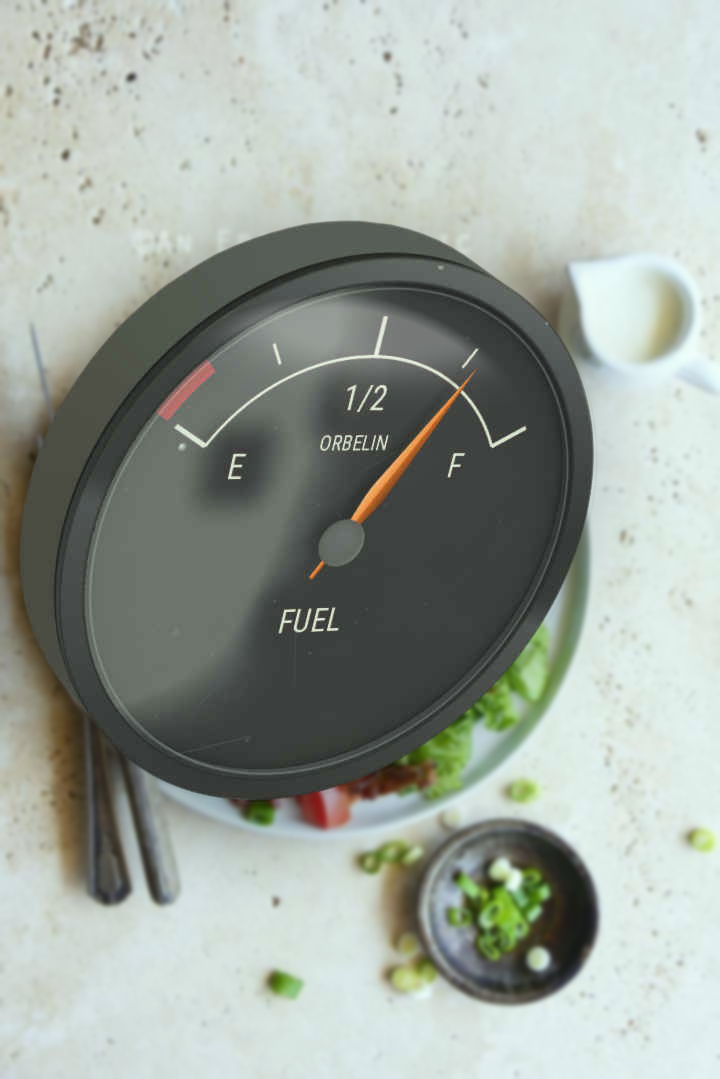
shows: value=0.75
